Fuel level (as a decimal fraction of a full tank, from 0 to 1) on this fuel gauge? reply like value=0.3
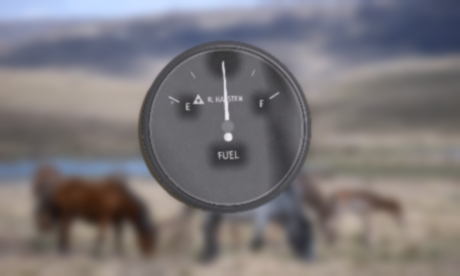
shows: value=0.5
